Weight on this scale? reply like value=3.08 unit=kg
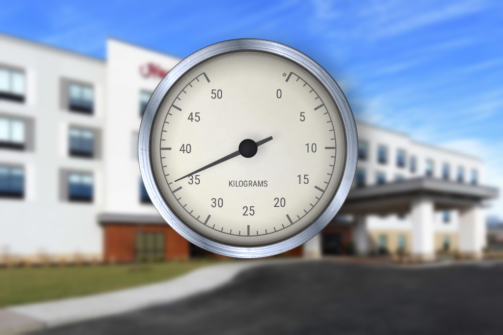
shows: value=36 unit=kg
